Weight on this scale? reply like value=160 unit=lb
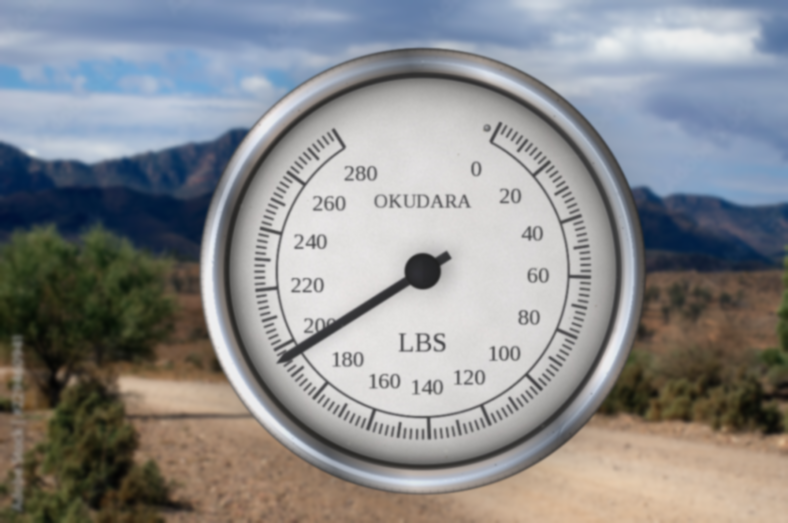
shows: value=196 unit=lb
